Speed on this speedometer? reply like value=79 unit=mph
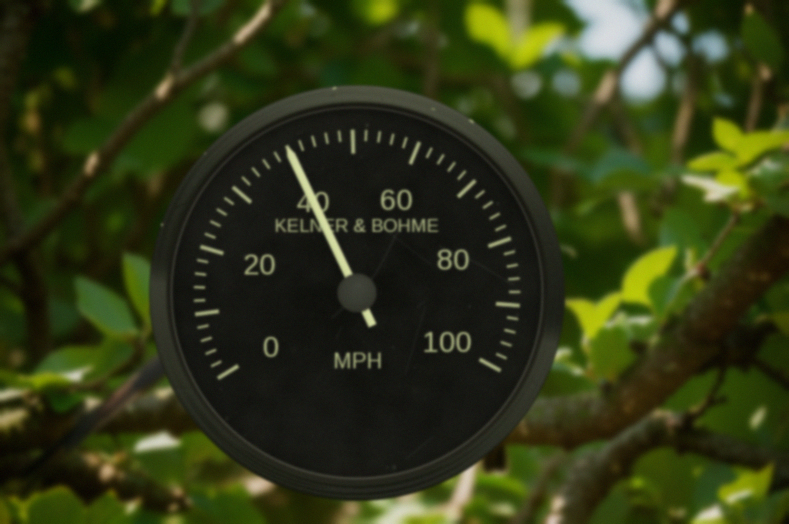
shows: value=40 unit=mph
